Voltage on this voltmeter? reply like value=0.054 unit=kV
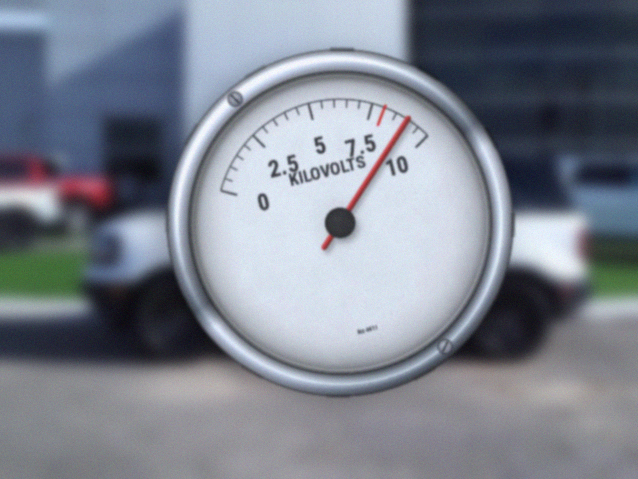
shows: value=9 unit=kV
